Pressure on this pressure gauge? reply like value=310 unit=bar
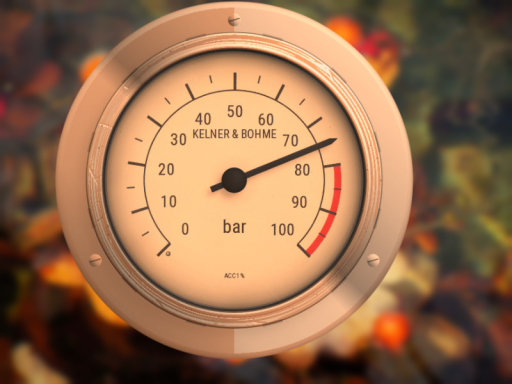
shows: value=75 unit=bar
